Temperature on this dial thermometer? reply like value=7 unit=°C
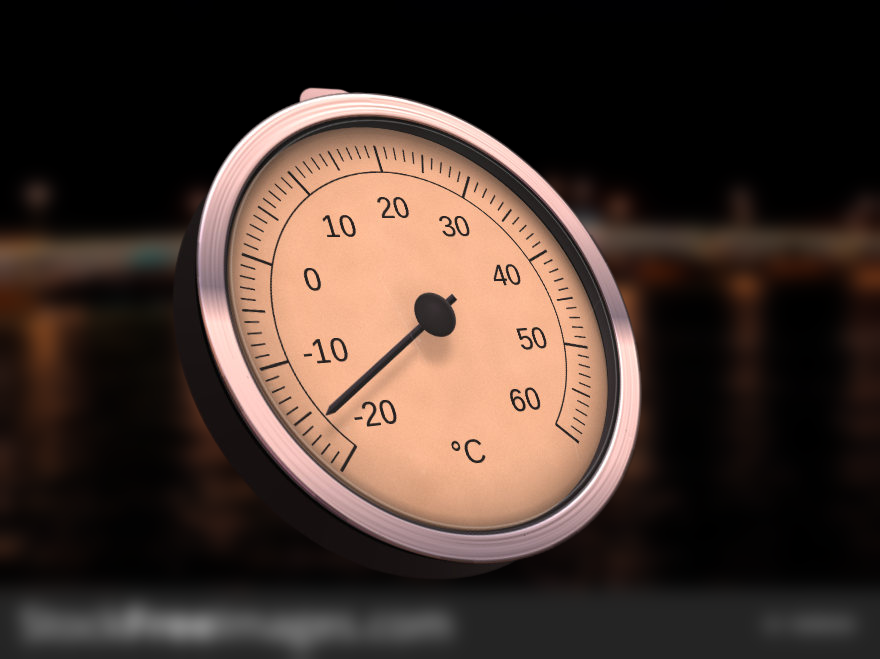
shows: value=-16 unit=°C
